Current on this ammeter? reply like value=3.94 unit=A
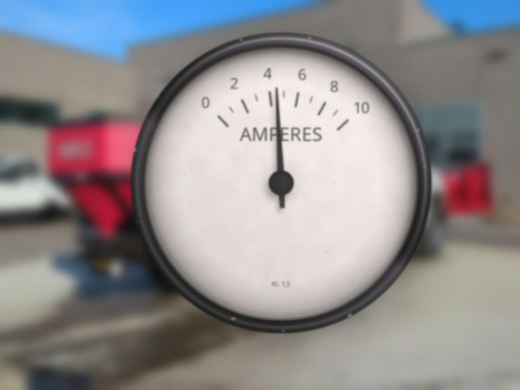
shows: value=4.5 unit=A
